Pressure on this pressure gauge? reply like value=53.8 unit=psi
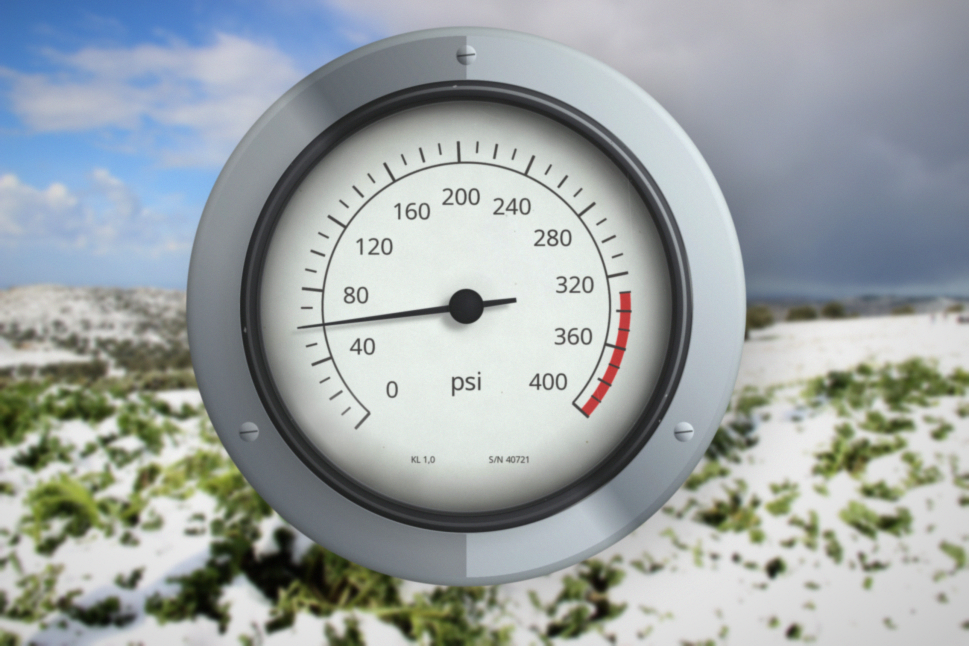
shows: value=60 unit=psi
